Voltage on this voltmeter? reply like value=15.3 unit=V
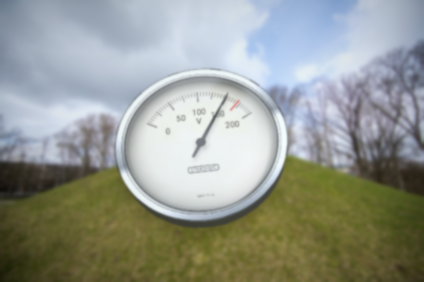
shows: value=150 unit=V
